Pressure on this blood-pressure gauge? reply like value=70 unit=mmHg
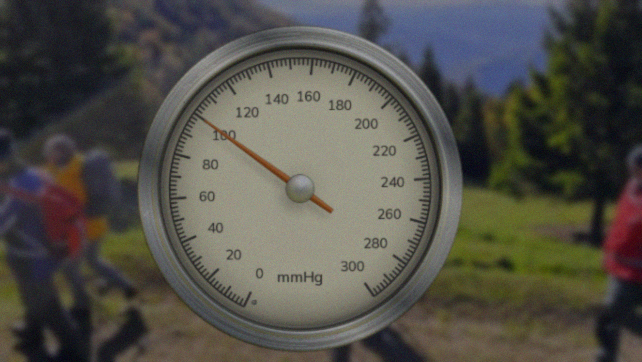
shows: value=100 unit=mmHg
